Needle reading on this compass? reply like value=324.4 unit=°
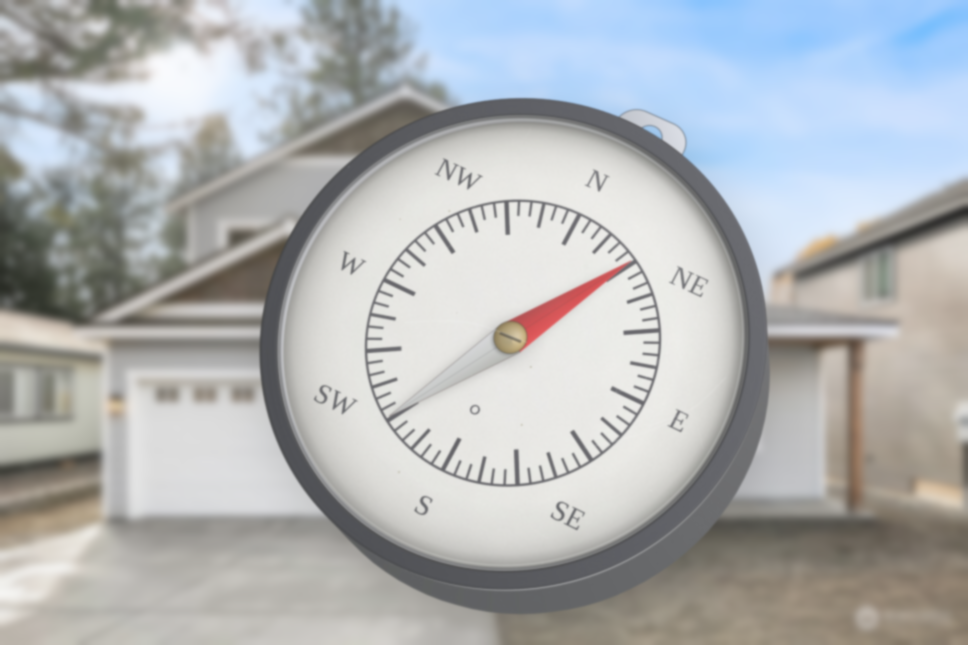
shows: value=30 unit=°
